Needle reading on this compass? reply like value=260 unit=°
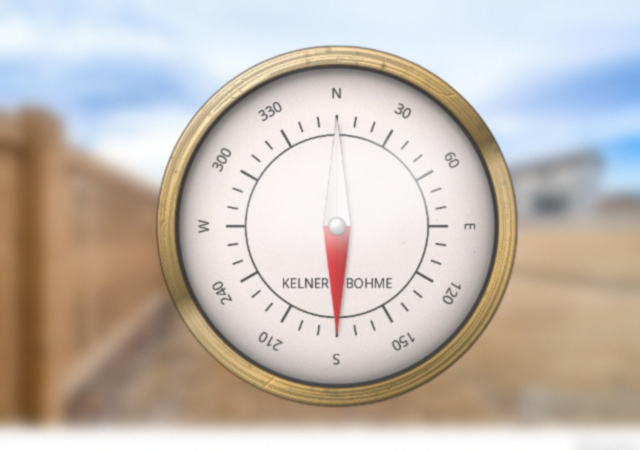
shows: value=180 unit=°
